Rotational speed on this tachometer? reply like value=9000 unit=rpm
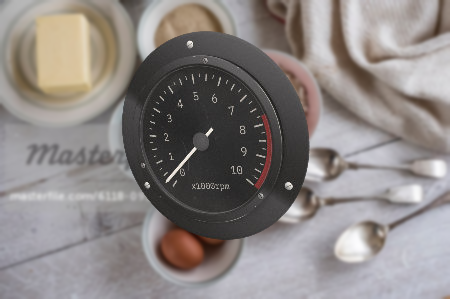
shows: value=250 unit=rpm
